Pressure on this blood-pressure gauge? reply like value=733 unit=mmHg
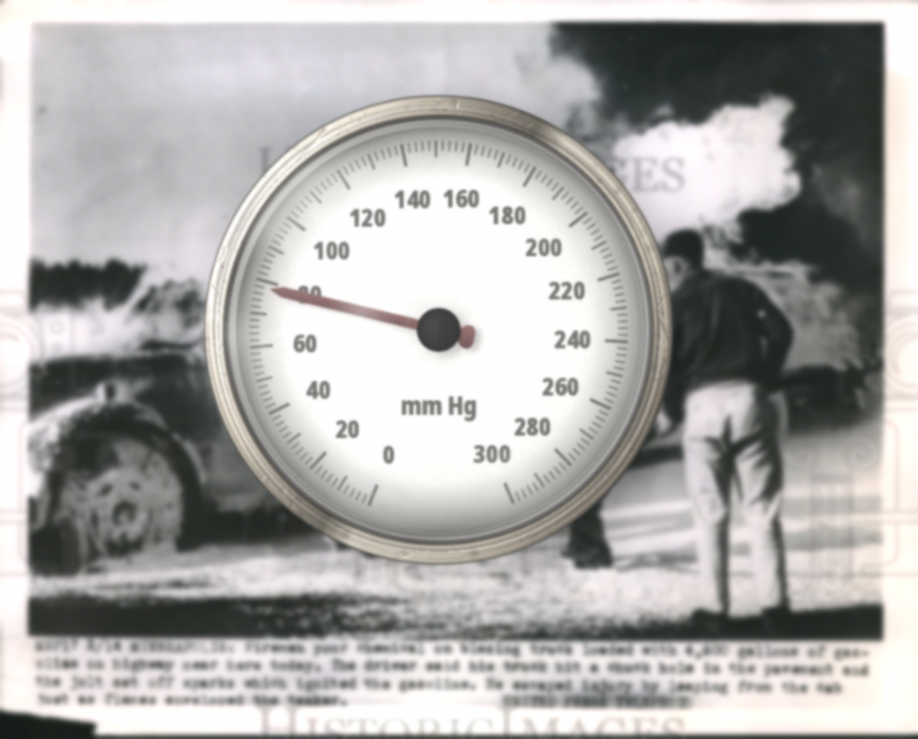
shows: value=78 unit=mmHg
